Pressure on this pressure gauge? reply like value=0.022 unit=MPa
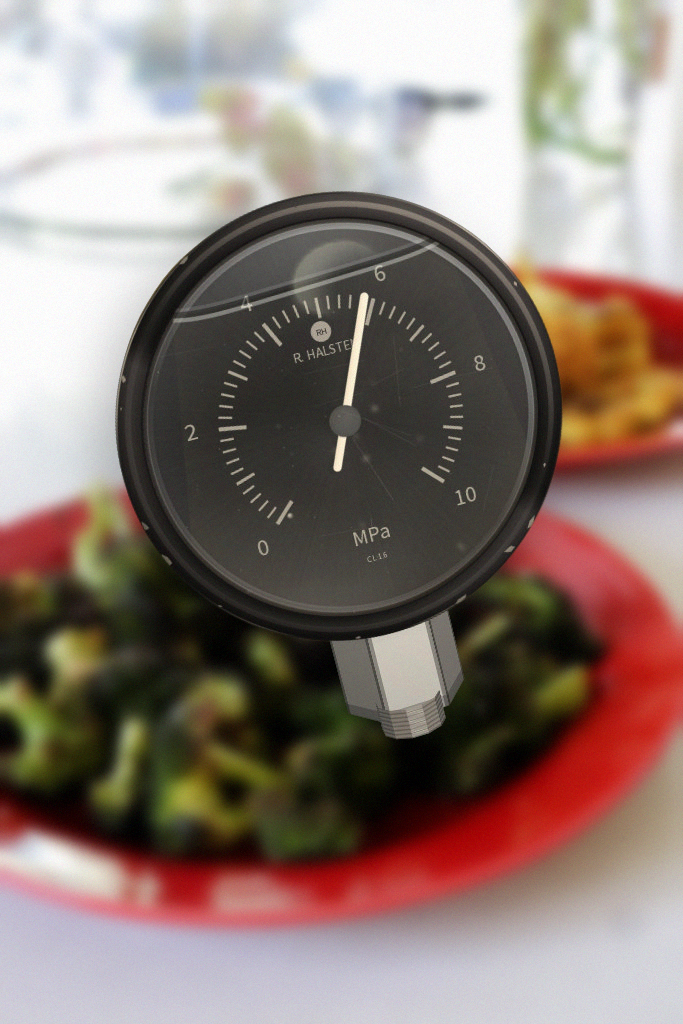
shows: value=5.8 unit=MPa
